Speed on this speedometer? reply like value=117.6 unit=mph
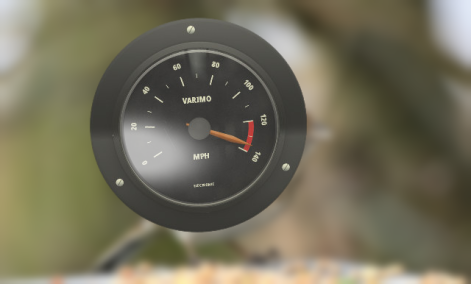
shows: value=135 unit=mph
